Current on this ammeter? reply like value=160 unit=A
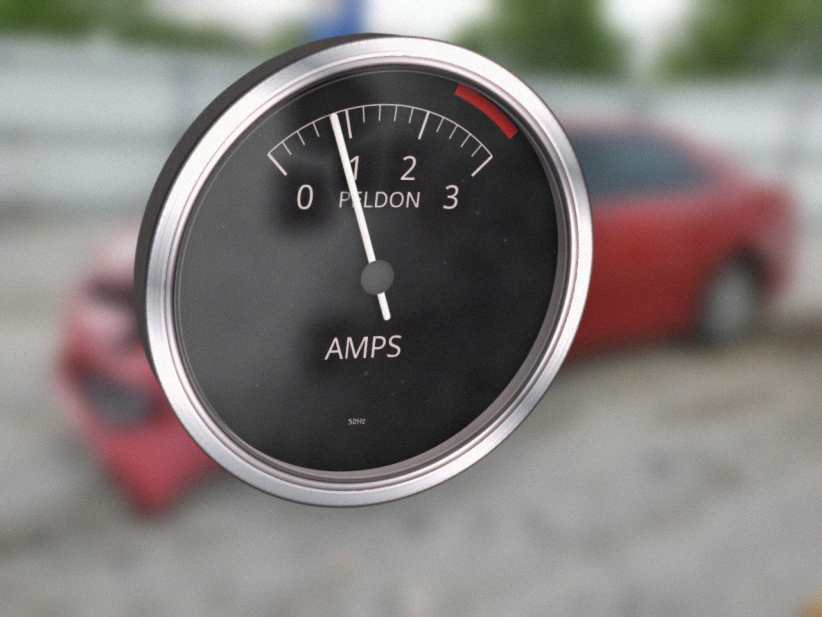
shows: value=0.8 unit=A
